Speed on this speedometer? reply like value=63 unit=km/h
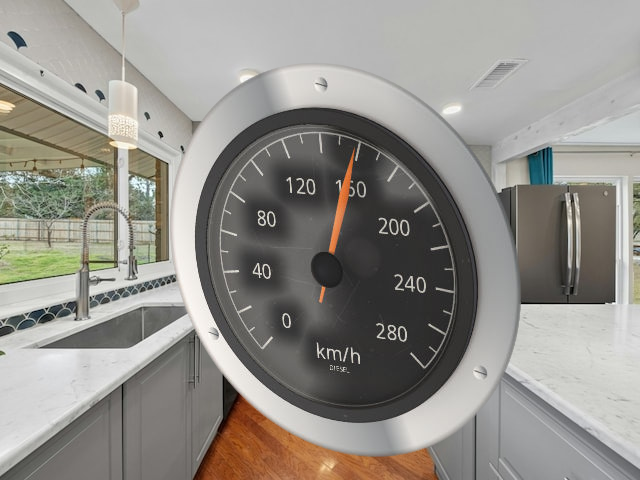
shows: value=160 unit=km/h
